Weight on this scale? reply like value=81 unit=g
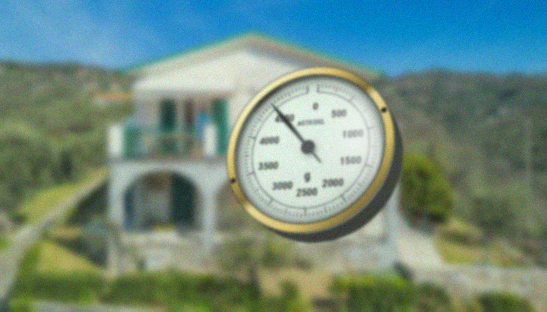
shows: value=4500 unit=g
